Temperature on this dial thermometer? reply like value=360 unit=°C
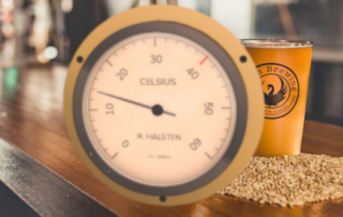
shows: value=14 unit=°C
